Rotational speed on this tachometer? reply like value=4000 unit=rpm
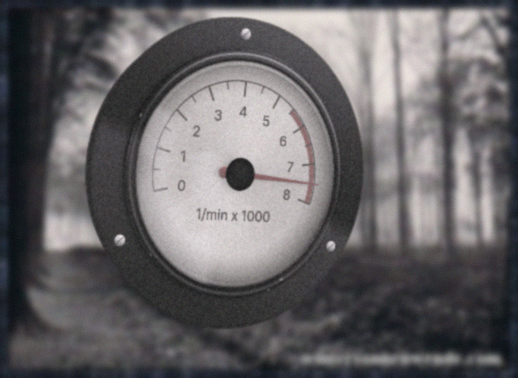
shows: value=7500 unit=rpm
